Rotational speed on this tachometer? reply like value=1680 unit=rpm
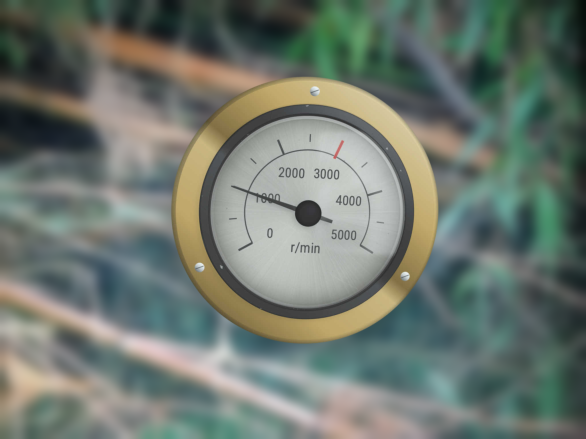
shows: value=1000 unit=rpm
